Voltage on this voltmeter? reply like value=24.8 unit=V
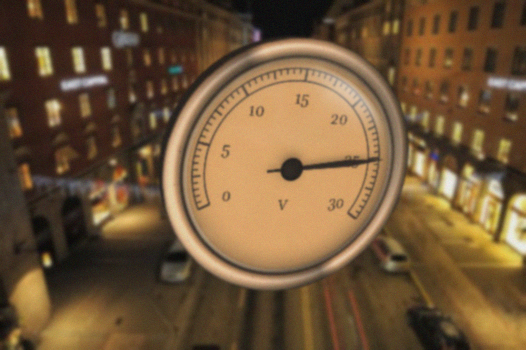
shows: value=25 unit=V
